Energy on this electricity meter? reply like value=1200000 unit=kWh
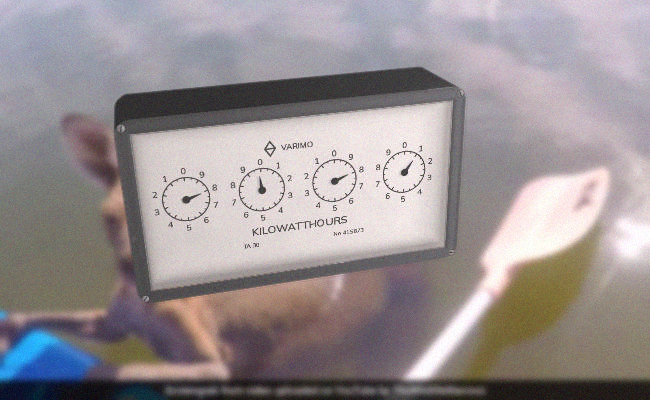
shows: value=7981 unit=kWh
